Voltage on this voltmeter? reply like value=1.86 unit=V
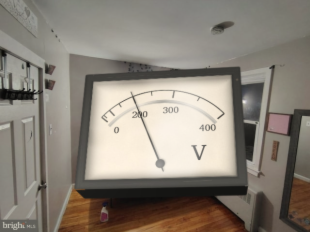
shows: value=200 unit=V
